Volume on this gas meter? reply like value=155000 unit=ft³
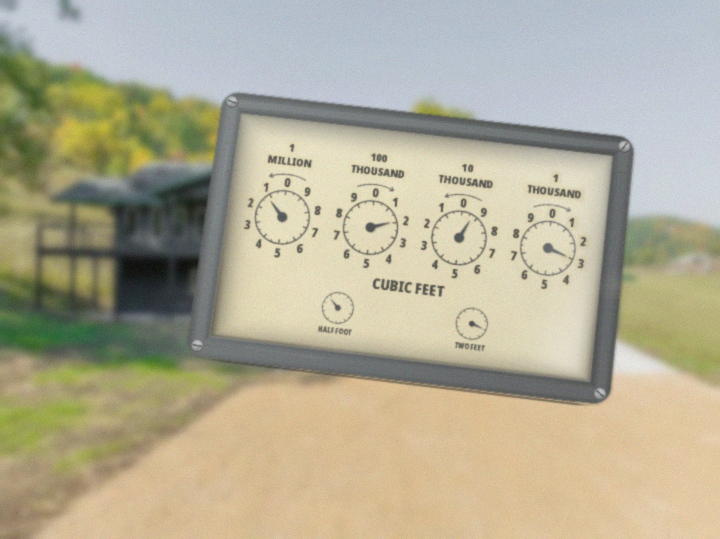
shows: value=119300 unit=ft³
